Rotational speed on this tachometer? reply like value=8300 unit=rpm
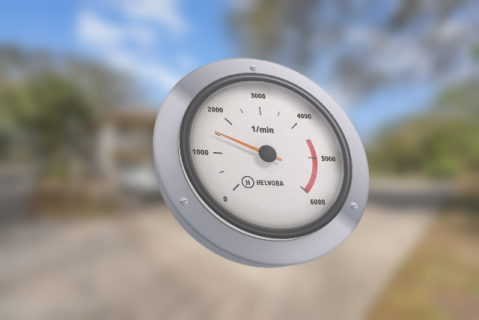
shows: value=1500 unit=rpm
